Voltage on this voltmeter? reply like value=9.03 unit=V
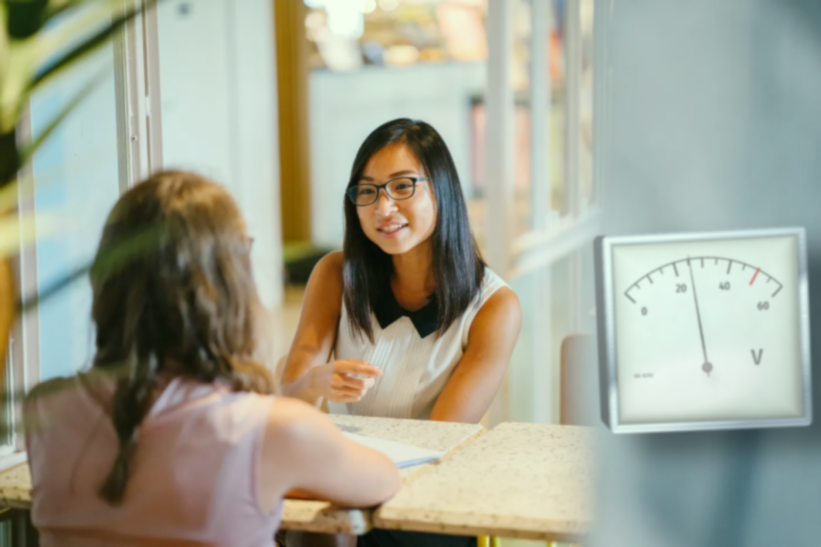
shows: value=25 unit=V
